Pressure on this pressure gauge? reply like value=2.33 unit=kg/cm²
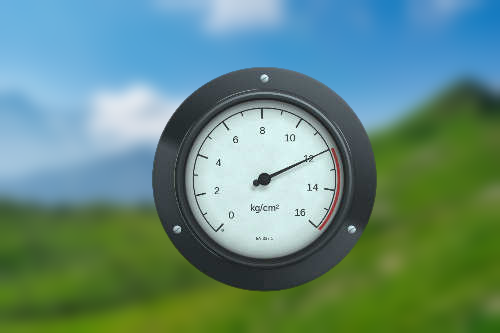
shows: value=12 unit=kg/cm²
